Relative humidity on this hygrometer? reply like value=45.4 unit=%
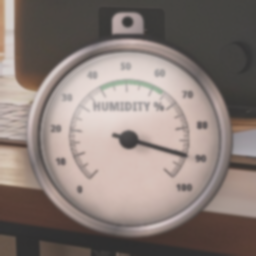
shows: value=90 unit=%
